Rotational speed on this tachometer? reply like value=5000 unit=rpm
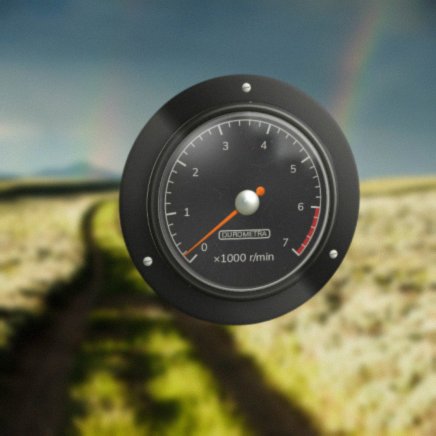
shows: value=200 unit=rpm
